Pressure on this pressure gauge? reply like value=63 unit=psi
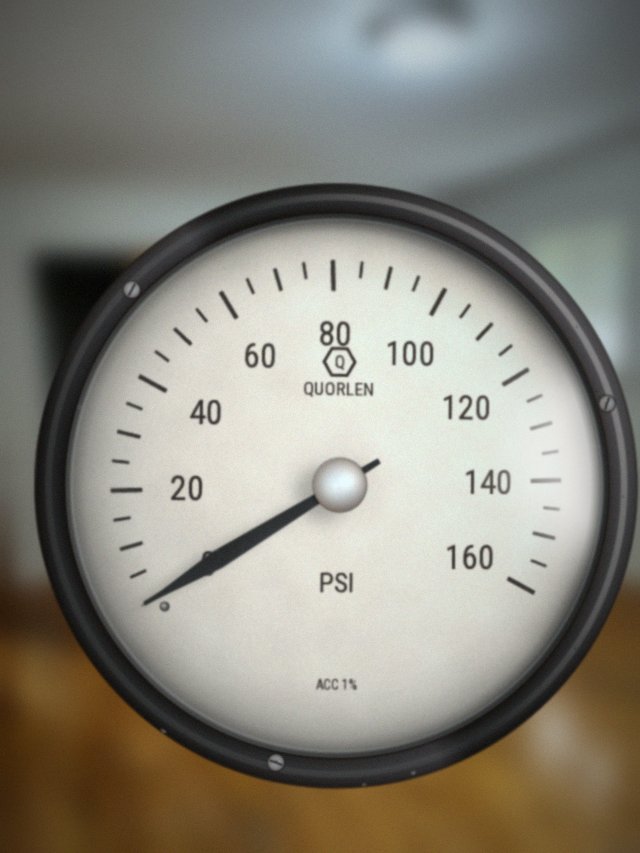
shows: value=0 unit=psi
